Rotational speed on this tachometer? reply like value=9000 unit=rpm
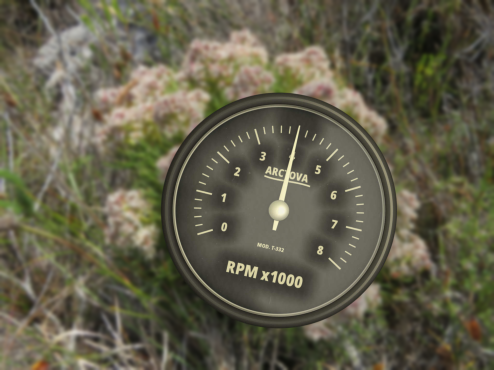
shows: value=4000 unit=rpm
